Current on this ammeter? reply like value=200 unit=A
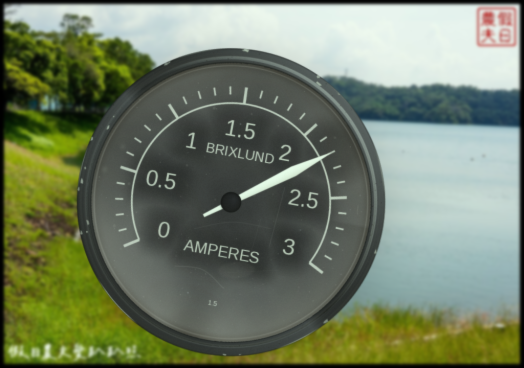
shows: value=2.2 unit=A
